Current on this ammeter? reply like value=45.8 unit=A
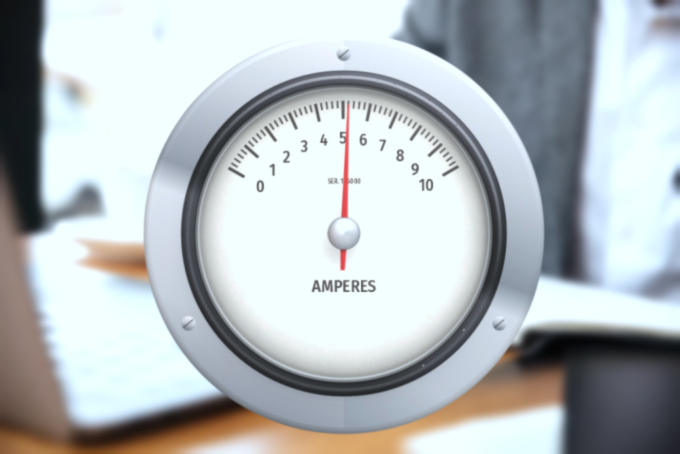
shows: value=5.2 unit=A
